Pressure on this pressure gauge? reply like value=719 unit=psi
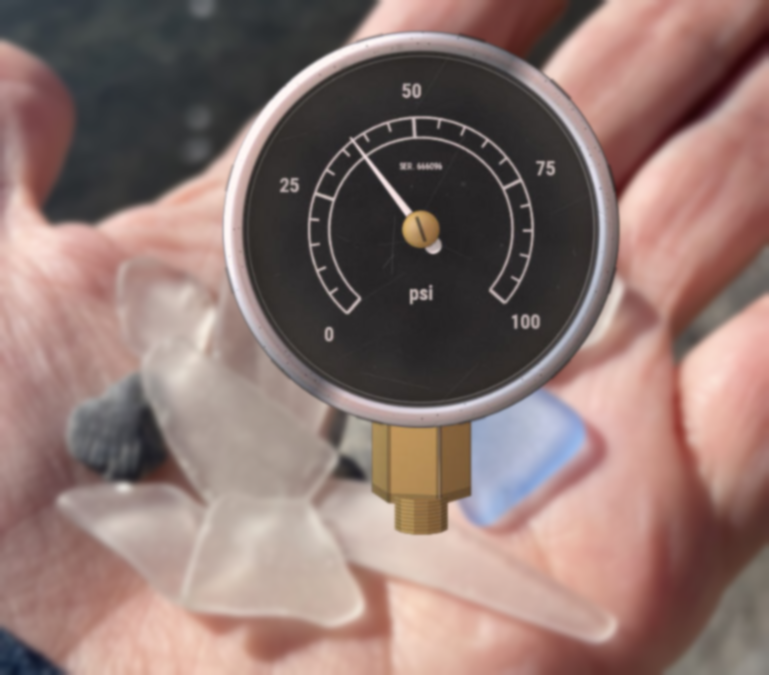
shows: value=37.5 unit=psi
